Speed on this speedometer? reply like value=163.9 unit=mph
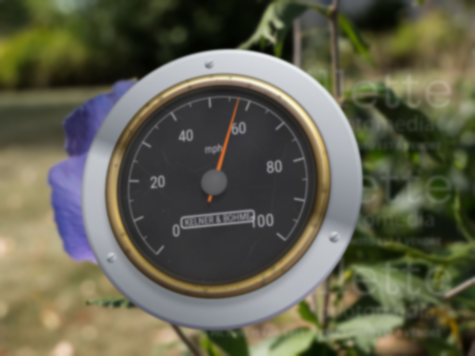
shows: value=57.5 unit=mph
